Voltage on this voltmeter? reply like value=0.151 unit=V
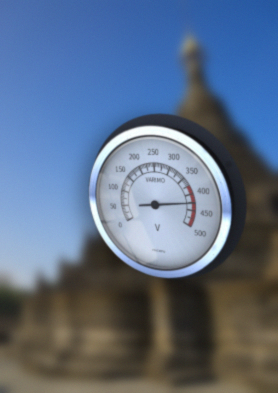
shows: value=425 unit=V
